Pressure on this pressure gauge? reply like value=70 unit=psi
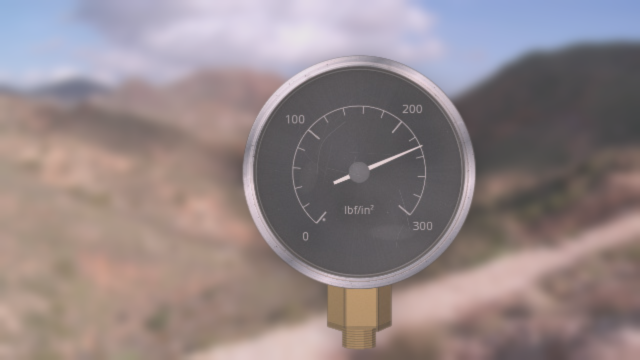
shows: value=230 unit=psi
